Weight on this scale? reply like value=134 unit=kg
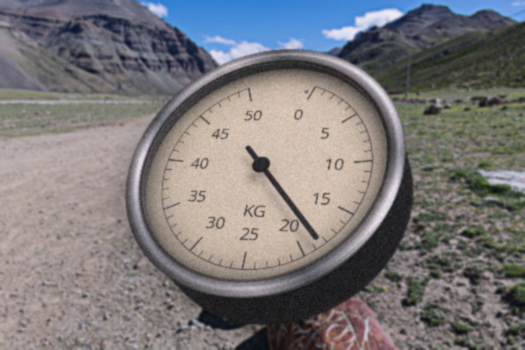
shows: value=18.5 unit=kg
